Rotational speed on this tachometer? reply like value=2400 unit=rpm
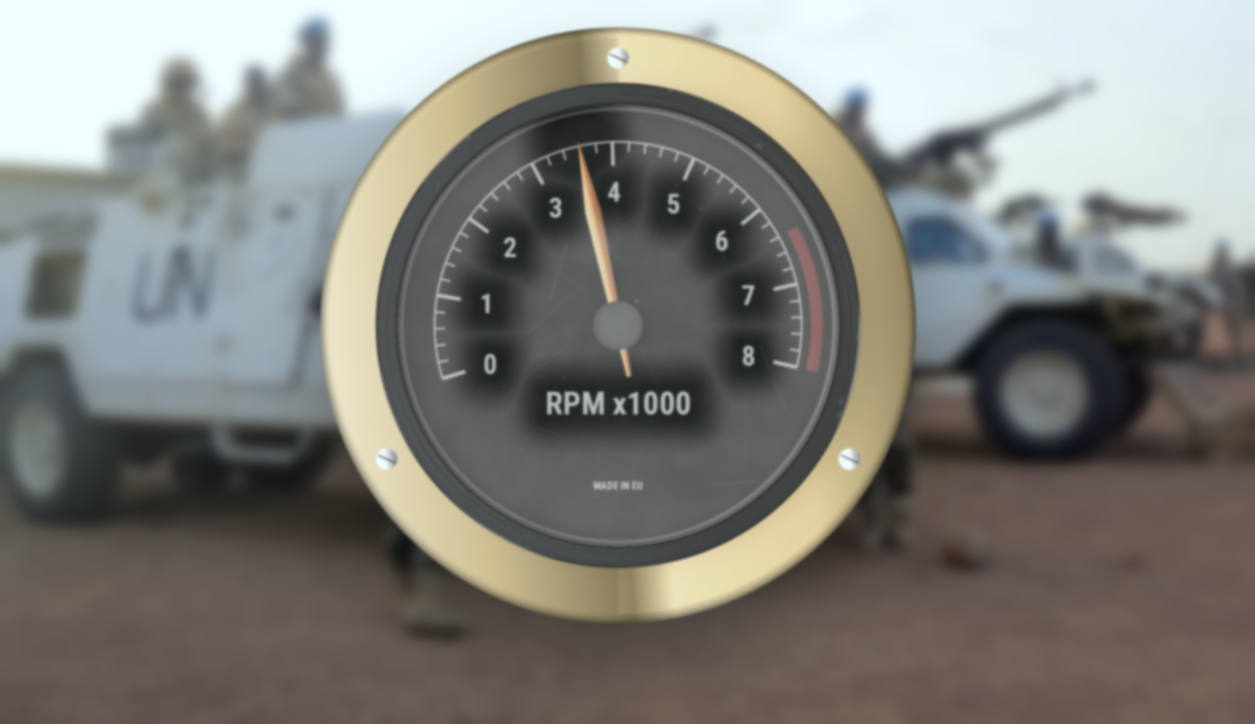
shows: value=3600 unit=rpm
